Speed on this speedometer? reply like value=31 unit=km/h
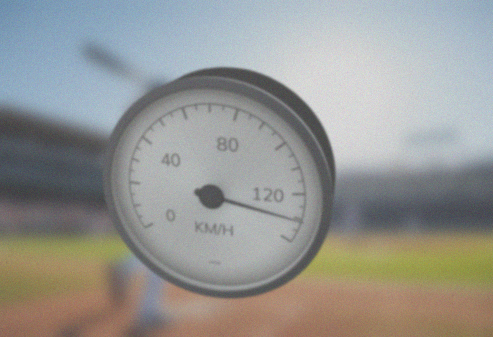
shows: value=130 unit=km/h
